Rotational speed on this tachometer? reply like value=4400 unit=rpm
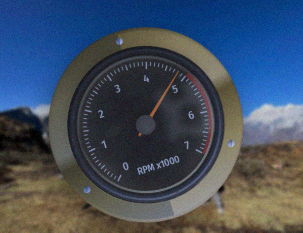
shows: value=4800 unit=rpm
